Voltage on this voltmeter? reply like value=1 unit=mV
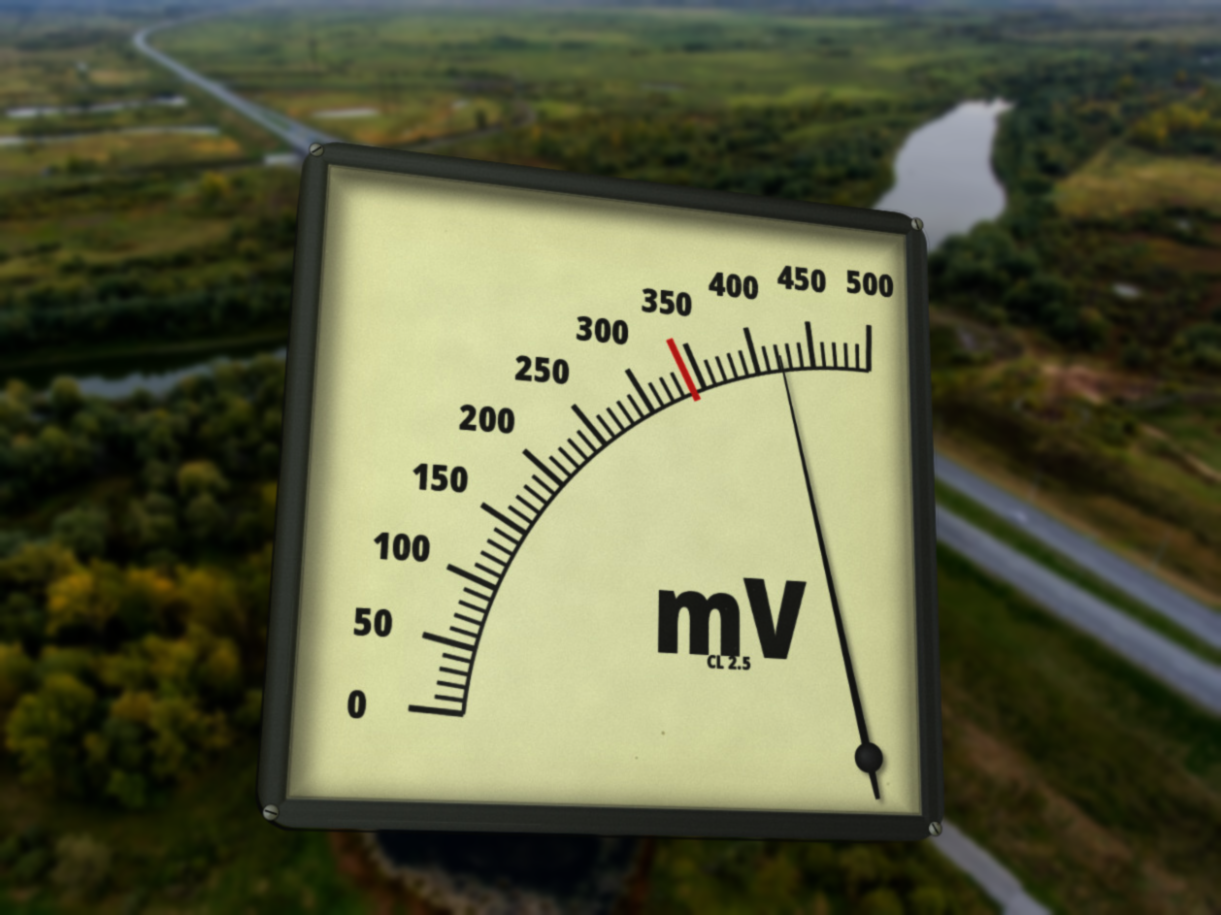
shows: value=420 unit=mV
